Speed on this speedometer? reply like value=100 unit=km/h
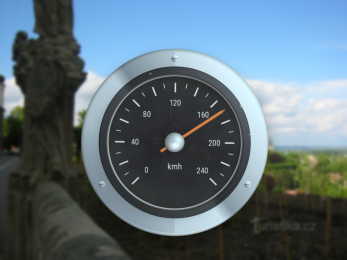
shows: value=170 unit=km/h
